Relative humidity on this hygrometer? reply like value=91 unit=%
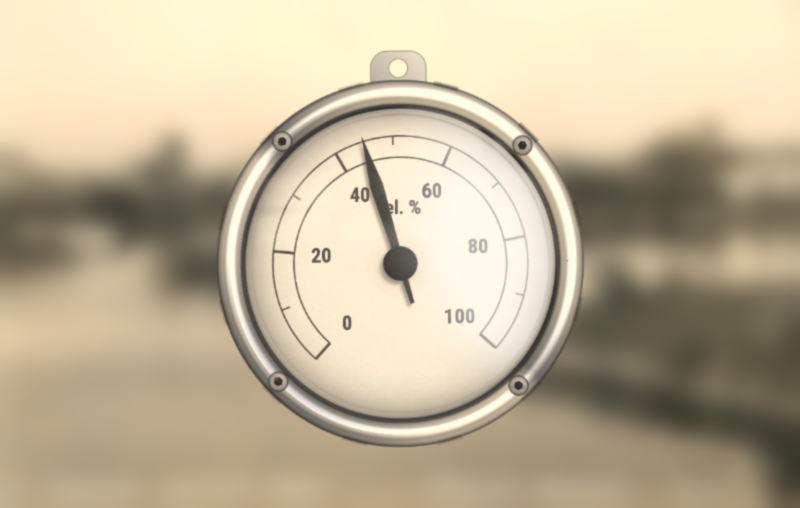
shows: value=45 unit=%
